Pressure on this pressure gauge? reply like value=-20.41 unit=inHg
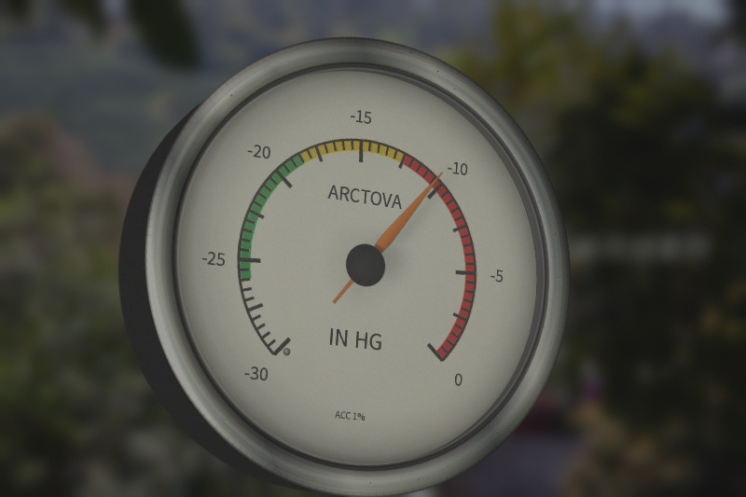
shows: value=-10.5 unit=inHg
